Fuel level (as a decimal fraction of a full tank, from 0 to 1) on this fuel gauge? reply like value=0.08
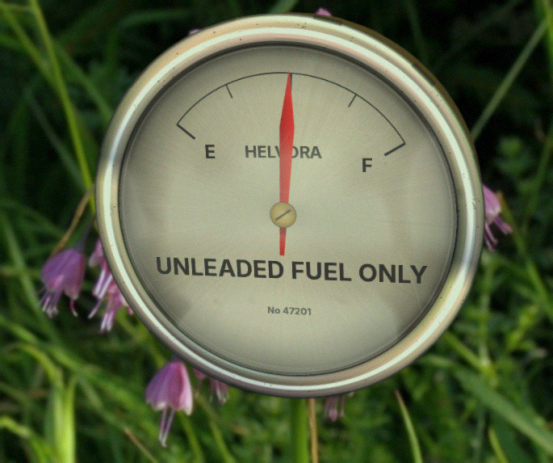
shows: value=0.5
